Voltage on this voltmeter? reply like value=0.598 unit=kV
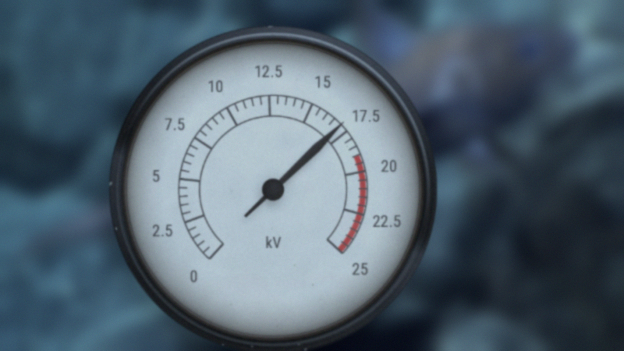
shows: value=17 unit=kV
